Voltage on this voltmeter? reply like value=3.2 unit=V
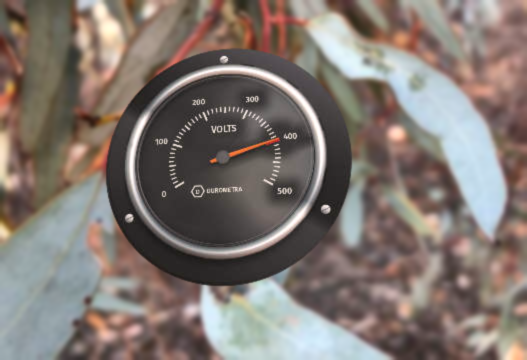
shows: value=400 unit=V
